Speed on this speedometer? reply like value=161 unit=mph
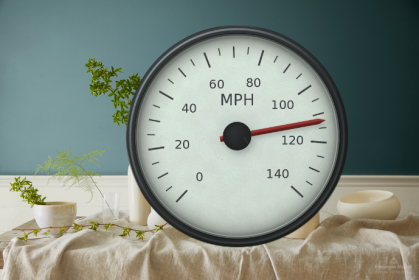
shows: value=112.5 unit=mph
